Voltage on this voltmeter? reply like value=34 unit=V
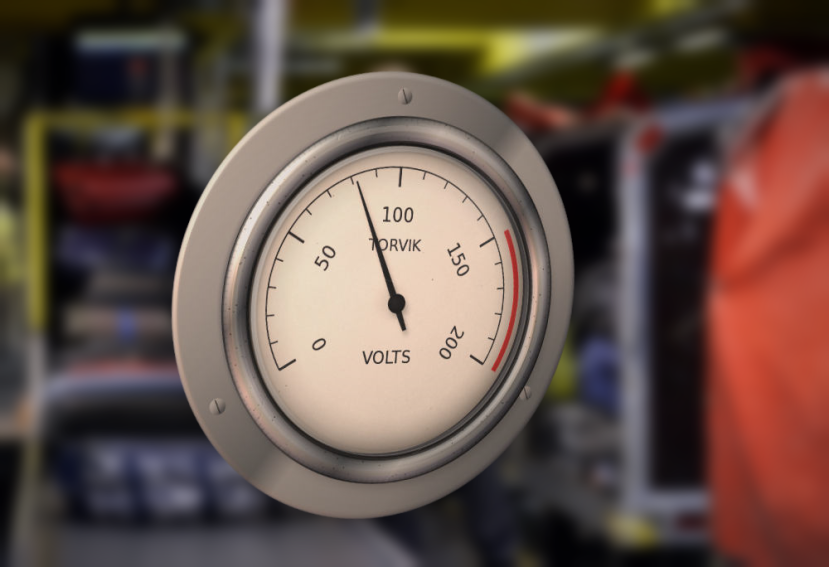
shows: value=80 unit=V
